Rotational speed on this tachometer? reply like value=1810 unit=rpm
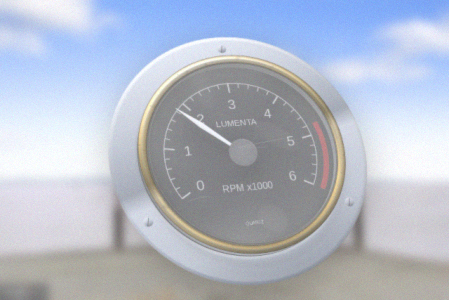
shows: value=1800 unit=rpm
